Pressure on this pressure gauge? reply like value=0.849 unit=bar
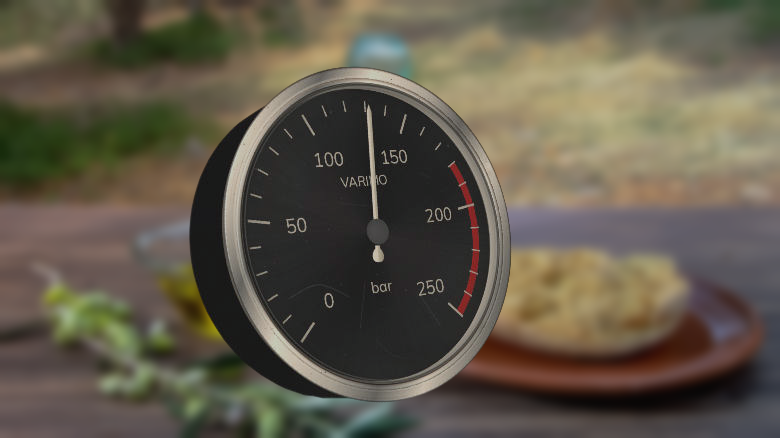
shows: value=130 unit=bar
